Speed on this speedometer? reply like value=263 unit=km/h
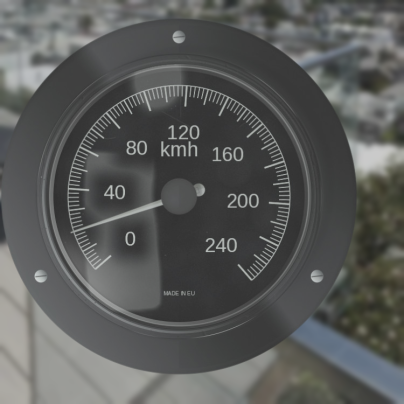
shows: value=20 unit=km/h
